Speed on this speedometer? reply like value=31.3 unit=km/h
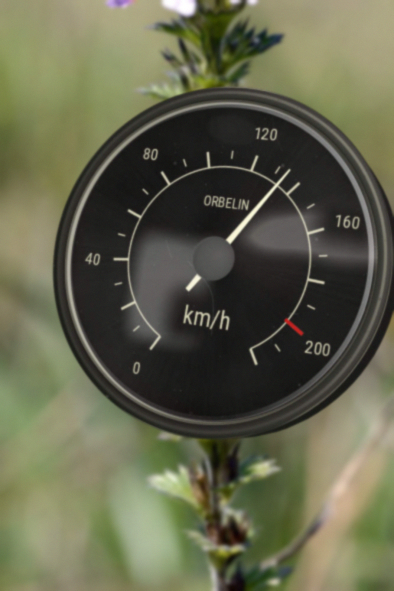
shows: value=135 unit=km/h
